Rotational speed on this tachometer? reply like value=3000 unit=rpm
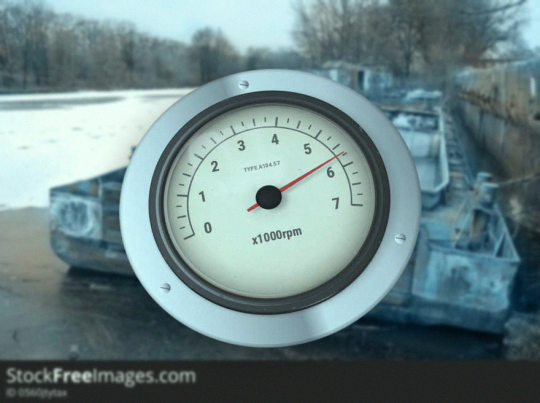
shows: value=5750 unit=rpm
